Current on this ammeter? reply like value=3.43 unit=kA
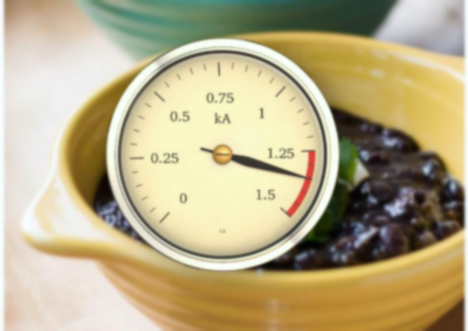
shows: value=1.35 unit=kA
